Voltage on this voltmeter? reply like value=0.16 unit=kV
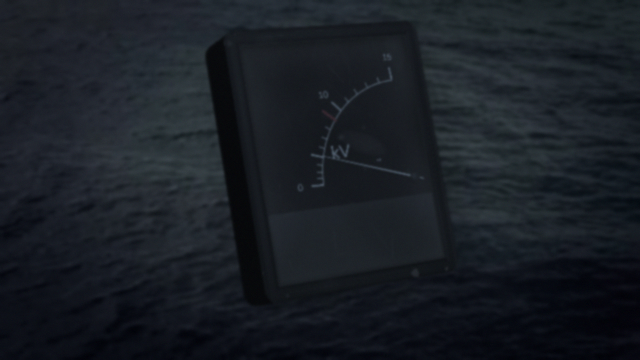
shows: value=5 unit=kV
